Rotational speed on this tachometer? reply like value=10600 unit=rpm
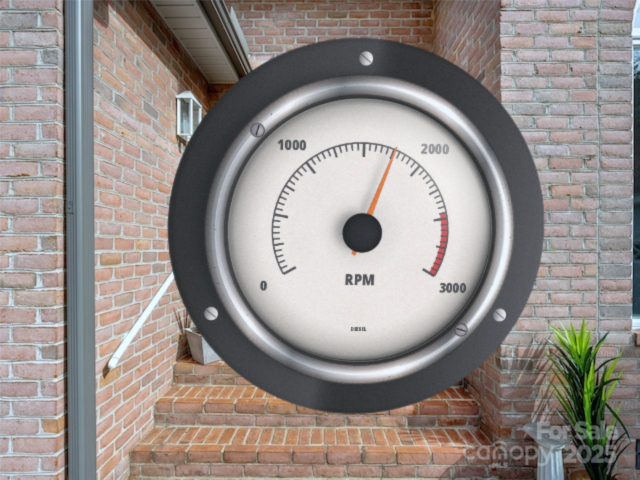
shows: value=1750 unit=rpm
